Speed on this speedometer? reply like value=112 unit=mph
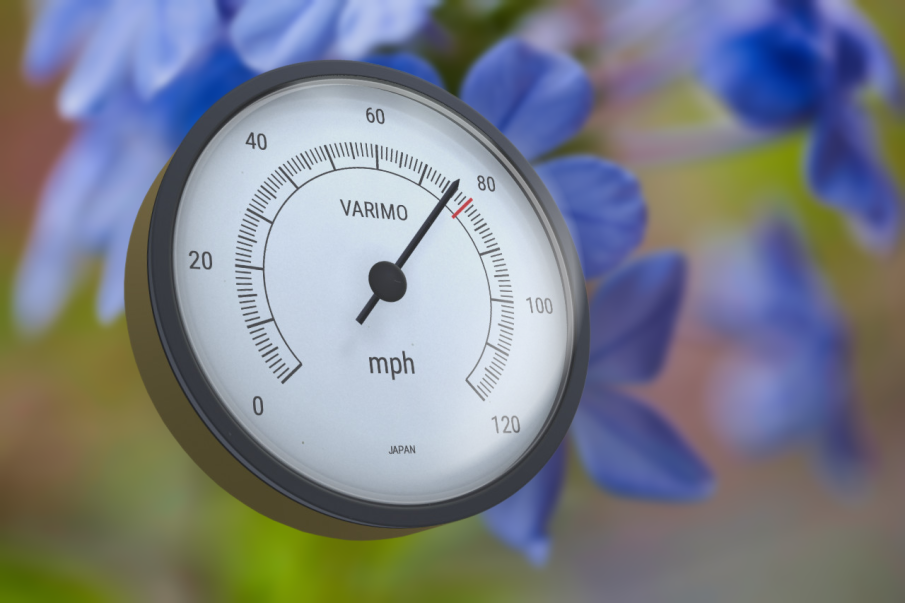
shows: value=76 unit=mph
